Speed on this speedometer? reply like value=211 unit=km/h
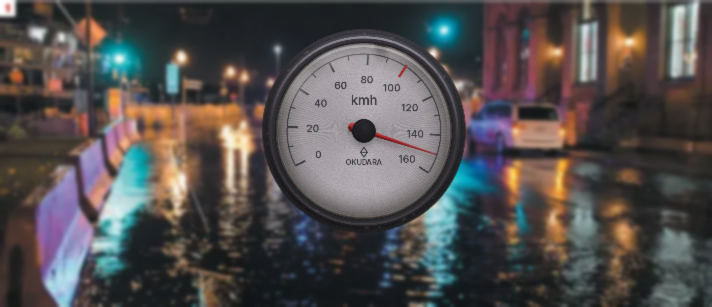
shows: value=150 unit=km/h
